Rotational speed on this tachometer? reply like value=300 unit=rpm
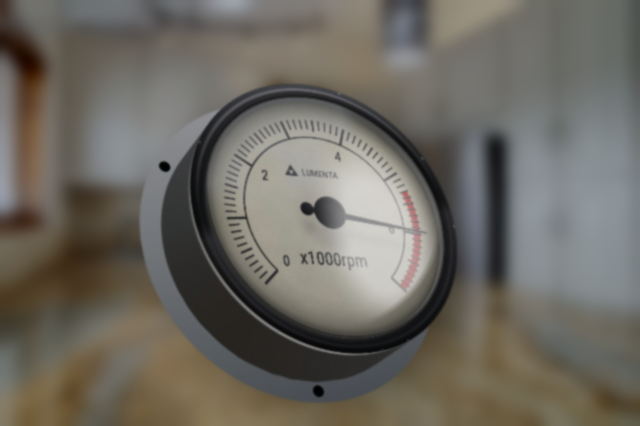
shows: value=6000 unit=rpm
